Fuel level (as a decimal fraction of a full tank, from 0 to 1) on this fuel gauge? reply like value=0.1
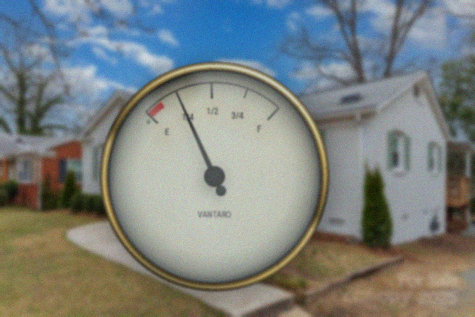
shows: value=0.25
